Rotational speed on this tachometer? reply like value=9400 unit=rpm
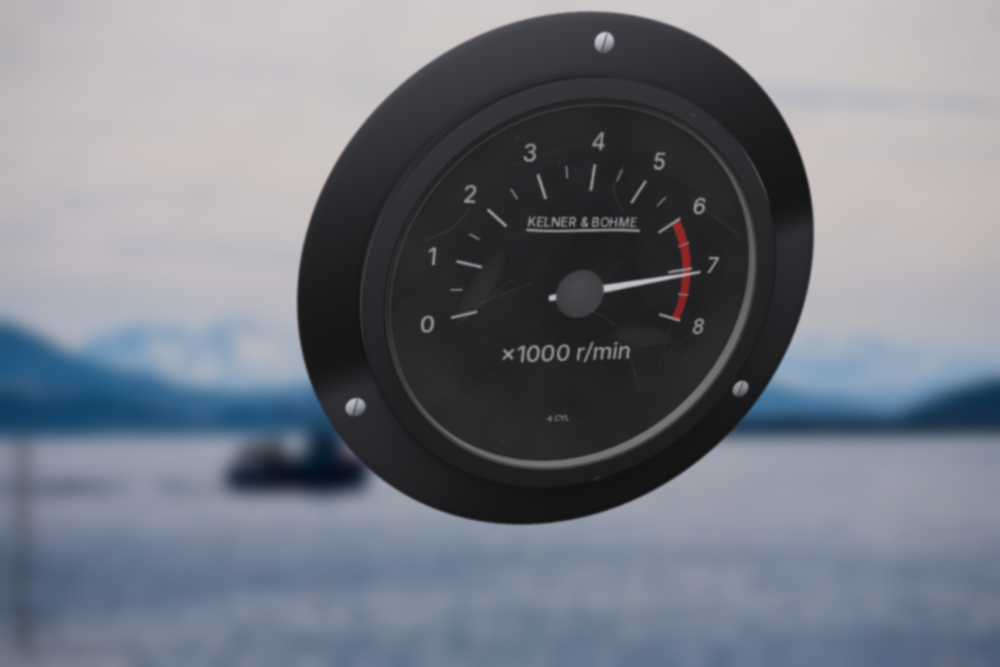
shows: value=7000 unit=rpm
